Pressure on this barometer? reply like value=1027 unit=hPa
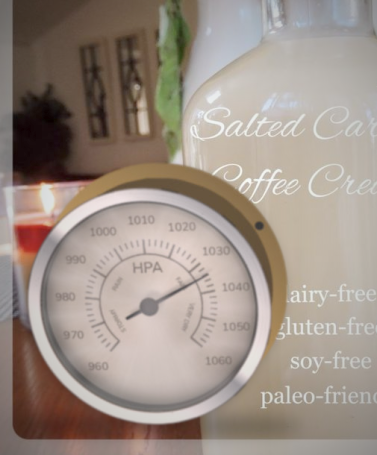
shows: value=1034 unit=hPa
